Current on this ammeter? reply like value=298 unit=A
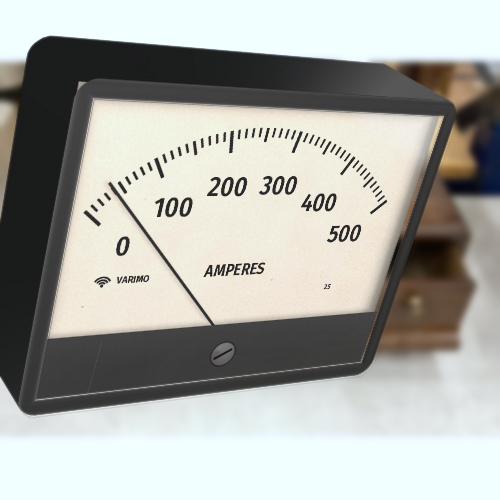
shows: value=40 unit=A
